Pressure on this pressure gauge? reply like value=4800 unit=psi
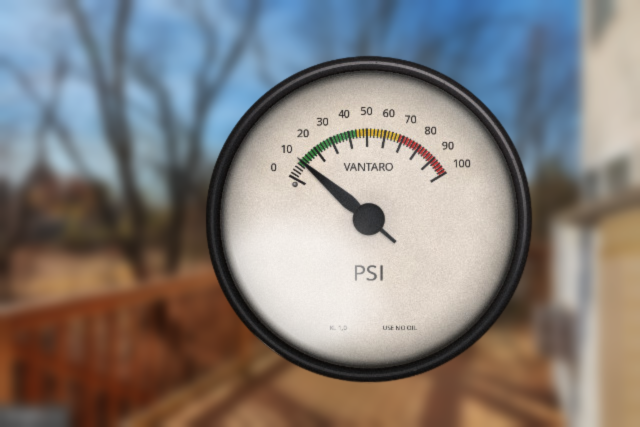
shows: value=10 unit=psi
